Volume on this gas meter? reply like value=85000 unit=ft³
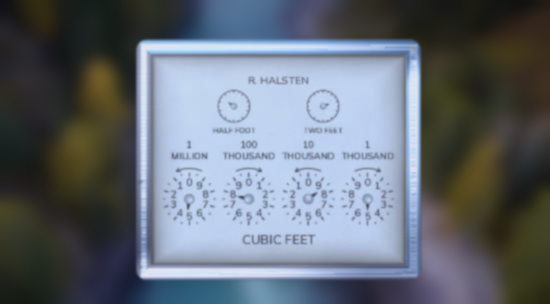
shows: value=478500 unit=ft³
